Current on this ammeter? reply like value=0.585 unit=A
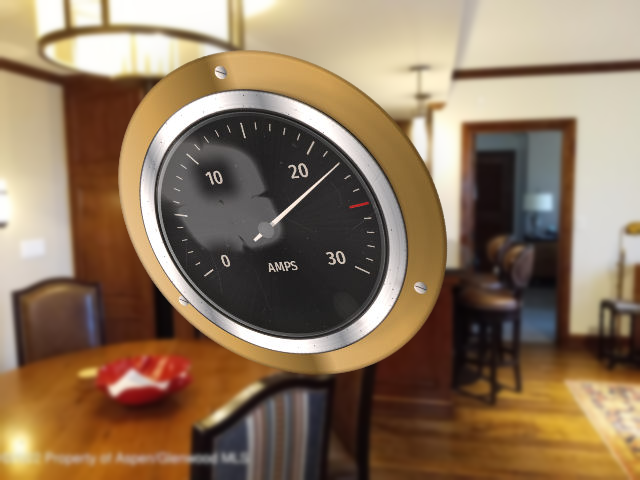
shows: value=22 unit=A
